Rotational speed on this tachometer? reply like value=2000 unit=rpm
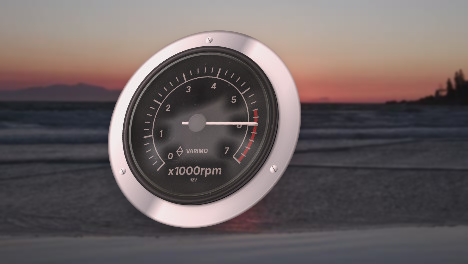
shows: value=6000 unit=rpm
